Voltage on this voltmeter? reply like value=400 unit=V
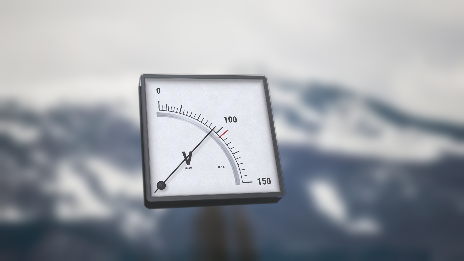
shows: value=95 unit=V
